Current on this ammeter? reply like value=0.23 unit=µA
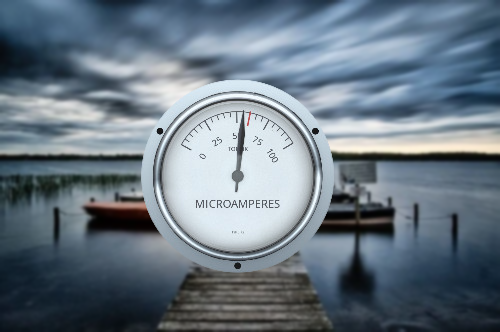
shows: value=55 unit=µA
